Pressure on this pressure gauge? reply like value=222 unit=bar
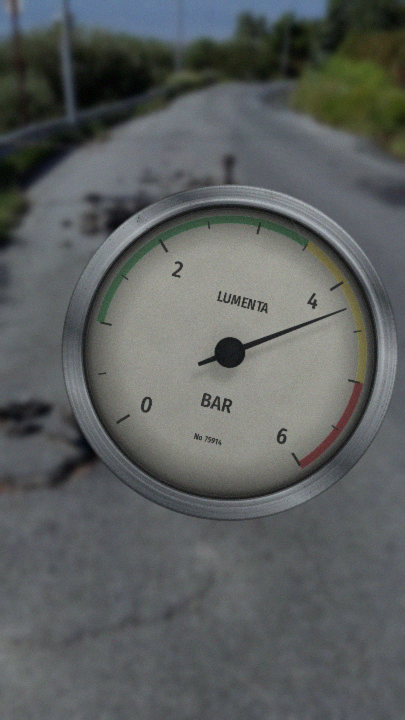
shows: value=4.25 unit=bar
